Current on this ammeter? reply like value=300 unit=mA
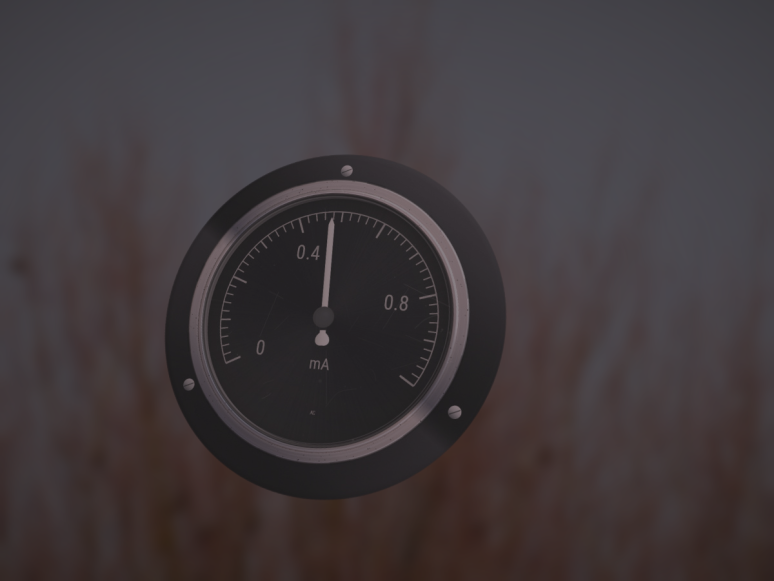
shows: value=0.48 unit=mA
